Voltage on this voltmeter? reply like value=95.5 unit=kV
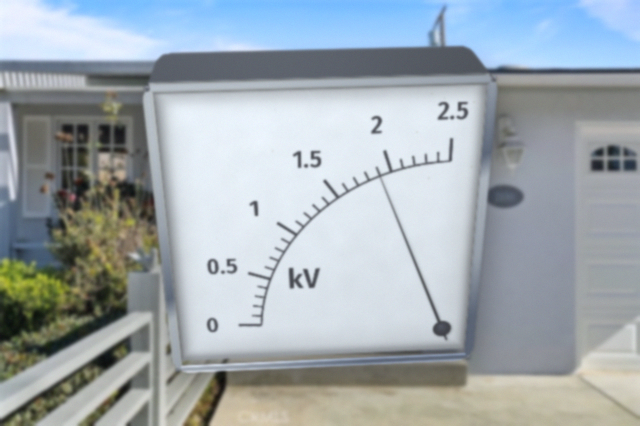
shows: value=1.9 unit=kV
